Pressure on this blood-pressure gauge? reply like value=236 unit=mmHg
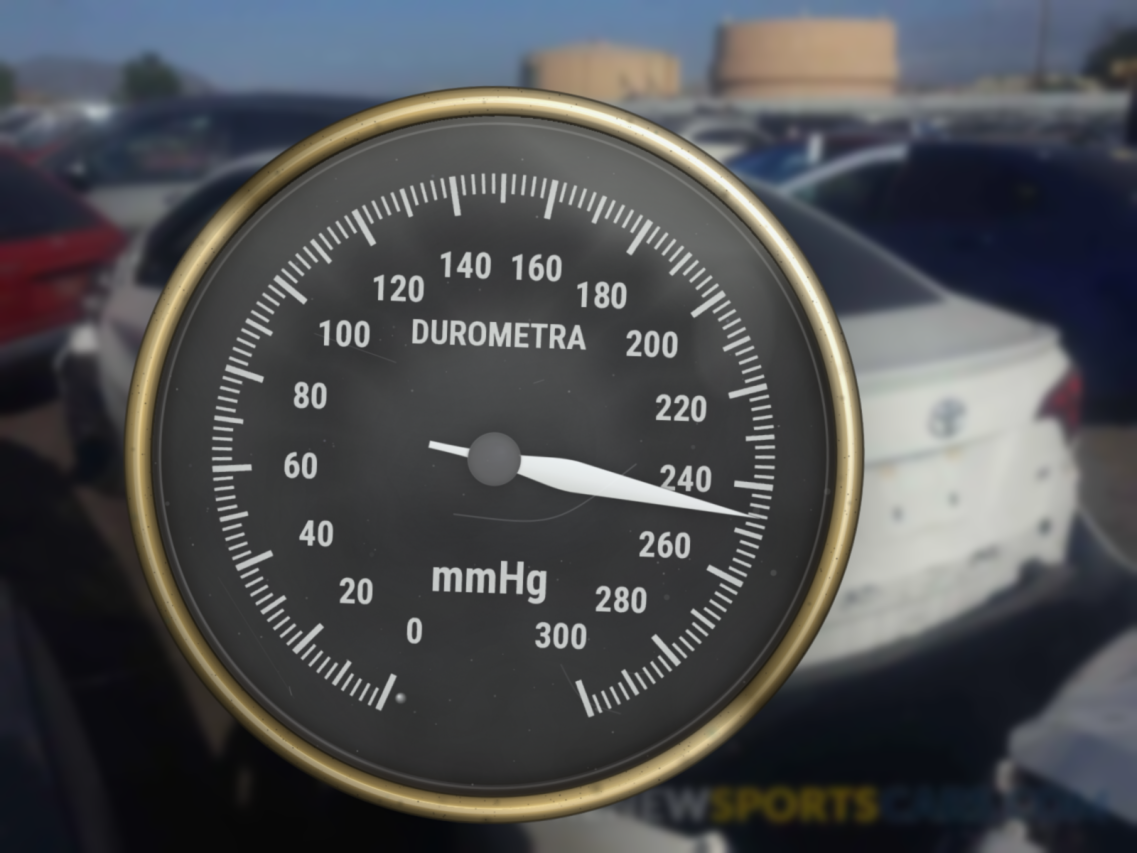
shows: value=246 unit=mmHg
